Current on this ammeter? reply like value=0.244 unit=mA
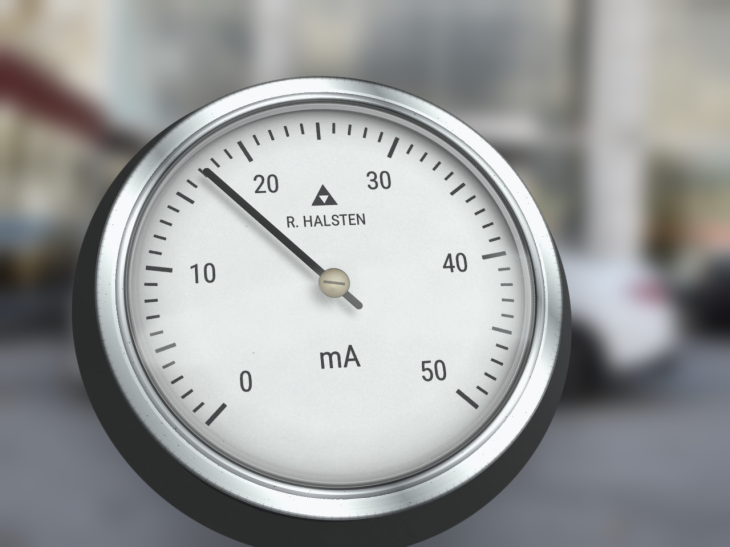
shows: value=17 unit=mA
